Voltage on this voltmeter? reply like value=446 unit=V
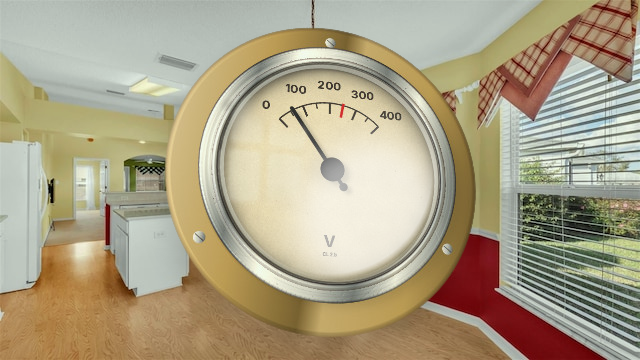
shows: value=50 unit=V
